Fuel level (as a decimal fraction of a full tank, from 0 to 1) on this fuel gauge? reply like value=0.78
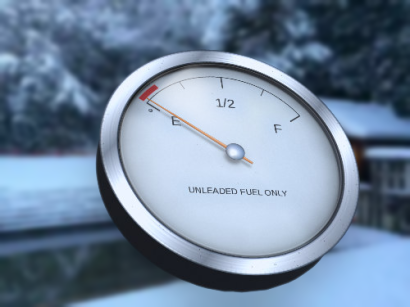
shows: value=0
